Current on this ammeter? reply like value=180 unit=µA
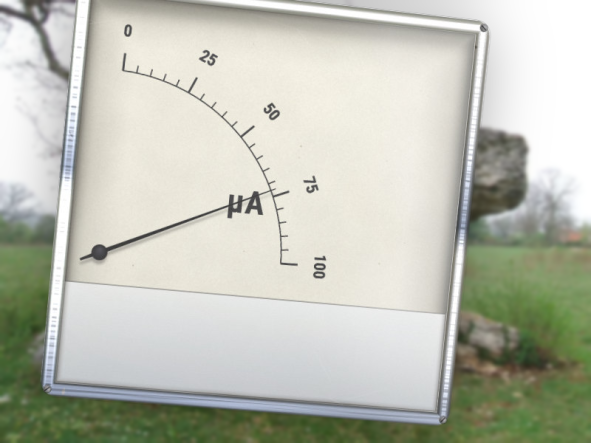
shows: value=72.5 unit=µA
